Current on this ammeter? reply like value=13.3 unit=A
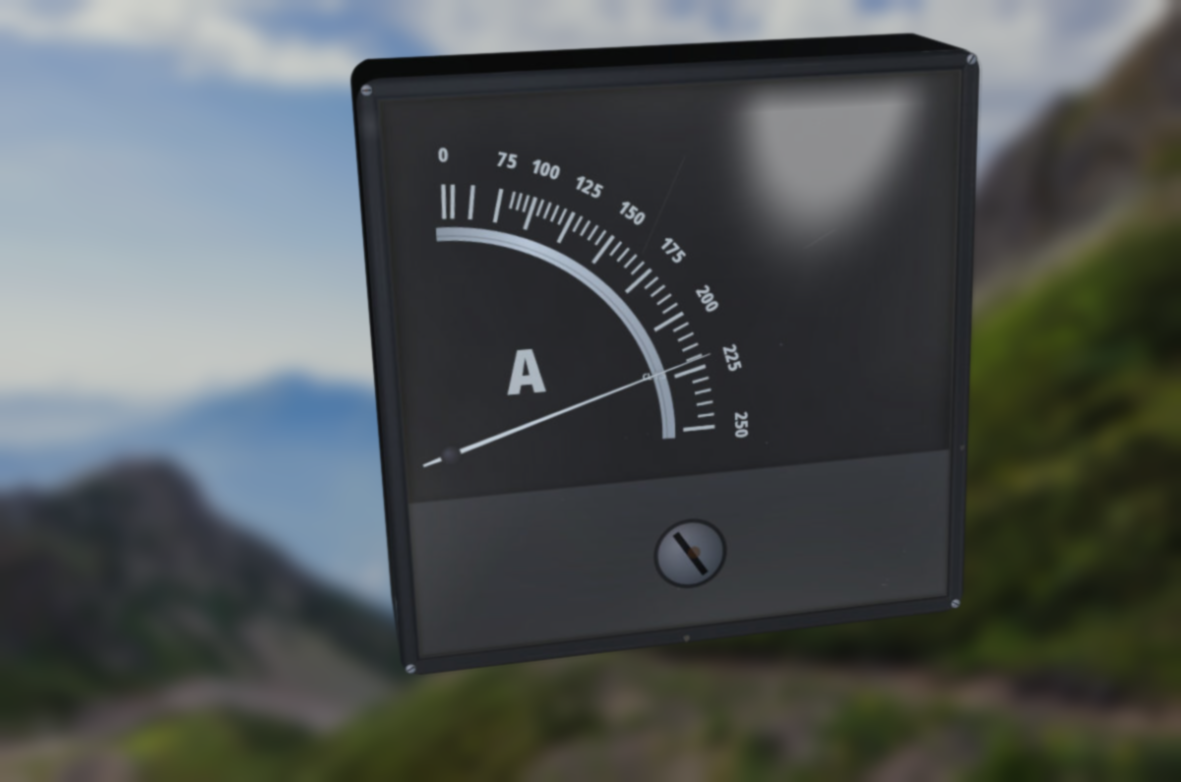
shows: value=220 unit=A
